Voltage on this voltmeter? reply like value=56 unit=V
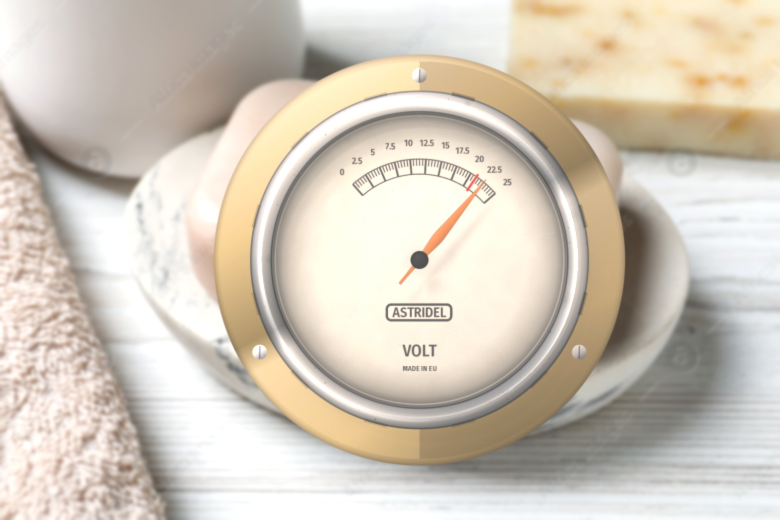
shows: value=22.5 unit=V
